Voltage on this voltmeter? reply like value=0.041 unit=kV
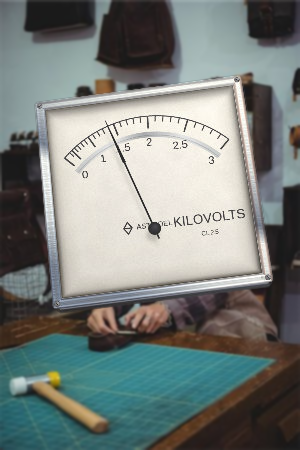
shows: value=1.4 unit=kV
